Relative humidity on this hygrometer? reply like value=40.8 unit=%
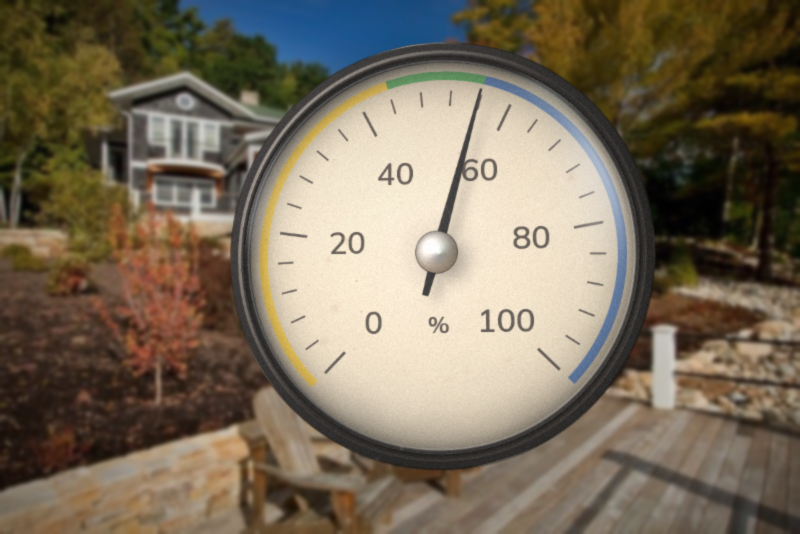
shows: value=56 unit=%
